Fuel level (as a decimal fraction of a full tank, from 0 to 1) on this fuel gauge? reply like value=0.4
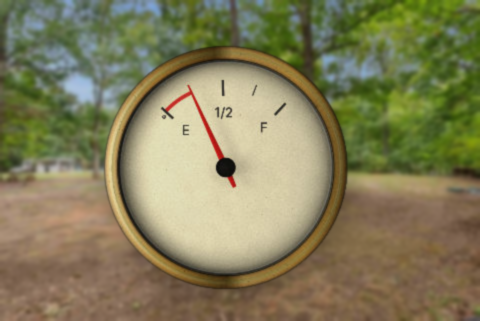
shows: value=0.25
